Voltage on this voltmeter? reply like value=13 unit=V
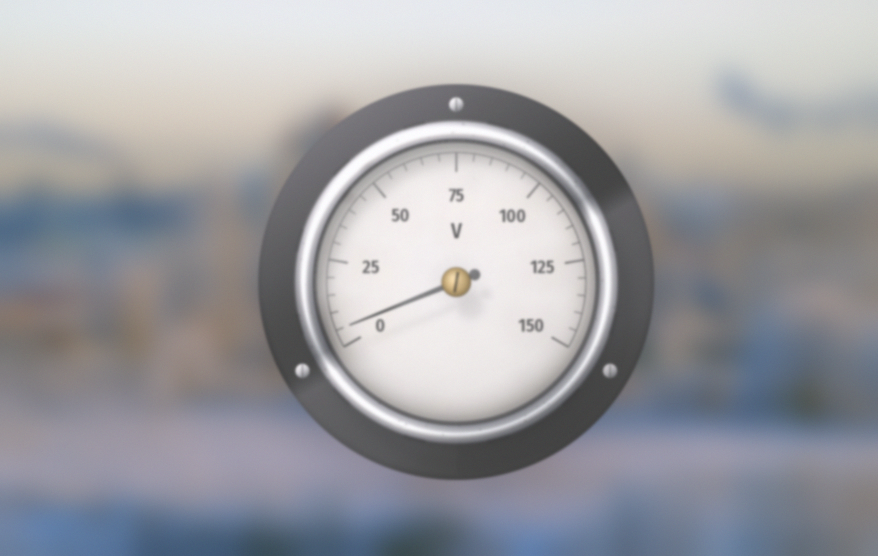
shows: value=5 unit=V
